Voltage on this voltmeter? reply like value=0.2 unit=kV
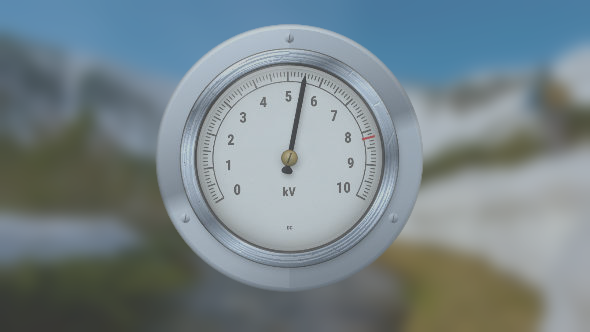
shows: value=5.5 unit=kV
